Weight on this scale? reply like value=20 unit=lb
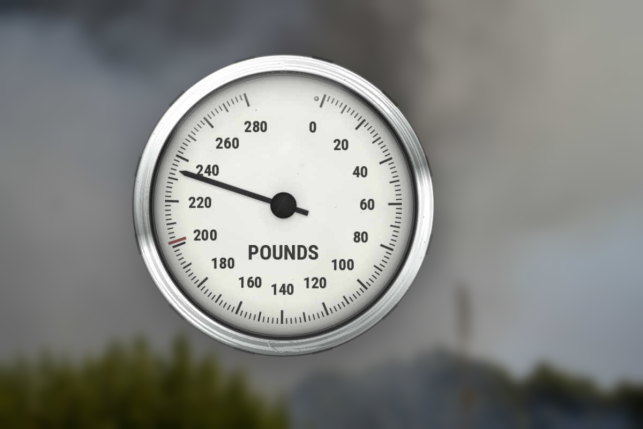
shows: value=234 unit=lb
